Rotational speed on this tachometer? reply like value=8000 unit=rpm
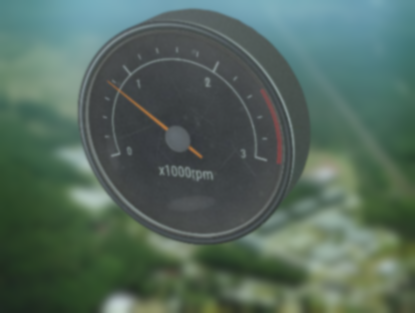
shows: value=800 unit=rpm
